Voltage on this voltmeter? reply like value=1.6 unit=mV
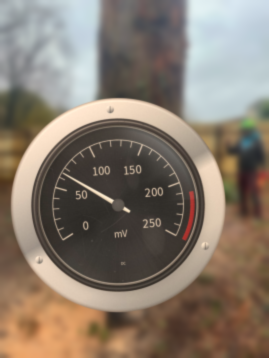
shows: value=65 unit=mV
